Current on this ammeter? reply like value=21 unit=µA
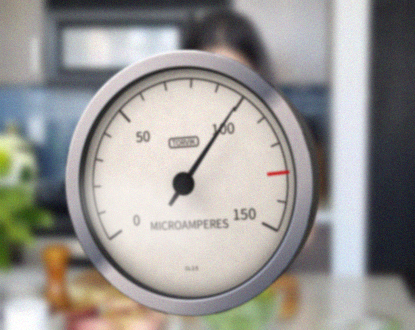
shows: value=100 unit=µA
